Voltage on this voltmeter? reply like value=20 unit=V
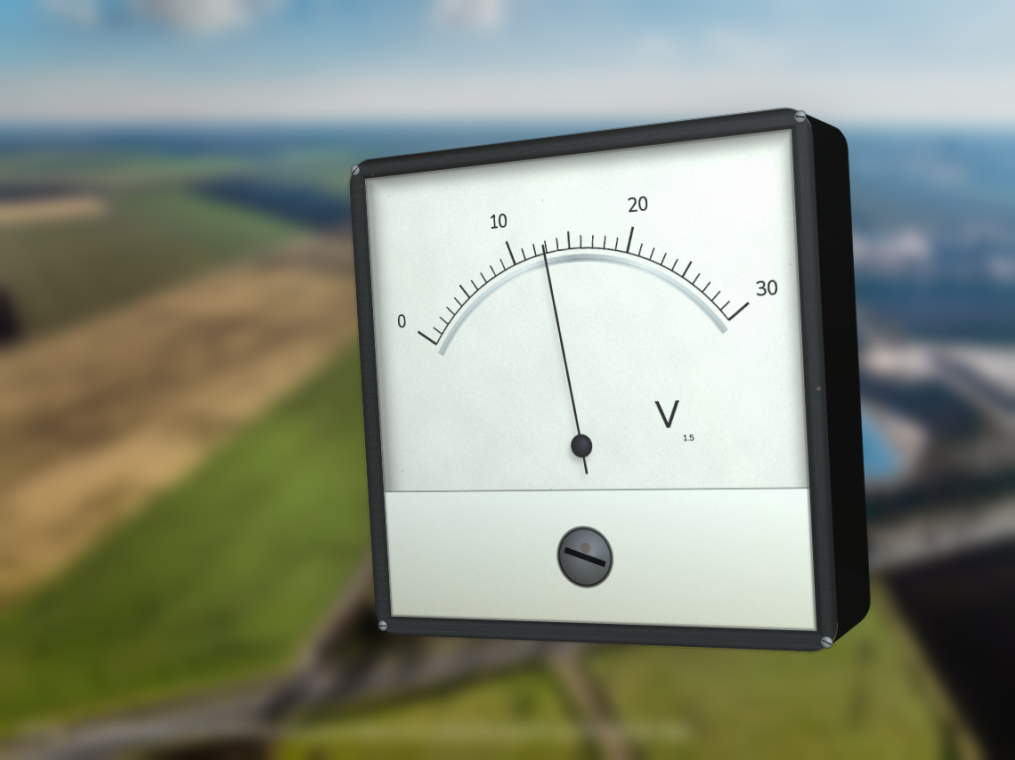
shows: value=13 unit=V
